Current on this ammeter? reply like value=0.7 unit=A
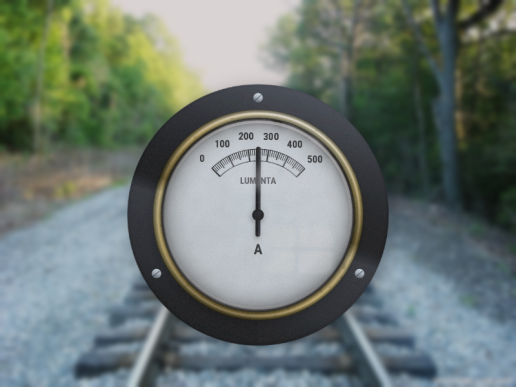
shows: value=250 unit=A
